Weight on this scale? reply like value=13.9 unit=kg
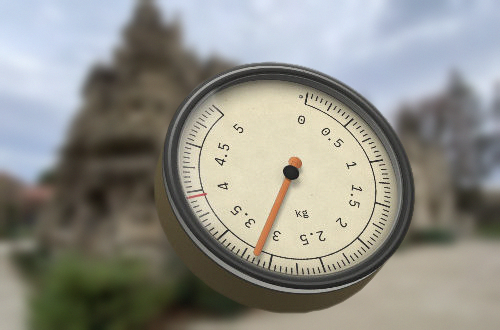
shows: value=3.15 unit=kg
